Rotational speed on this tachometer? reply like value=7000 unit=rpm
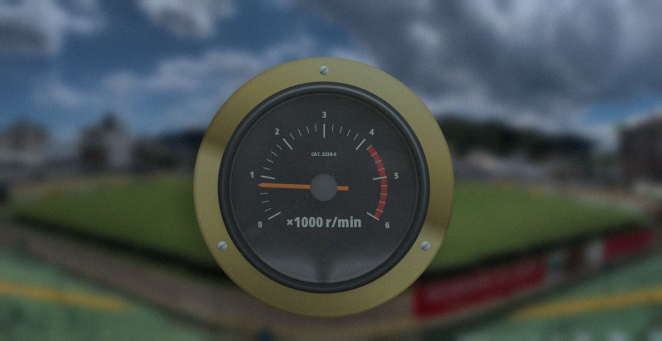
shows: value=800 unit=rpm
